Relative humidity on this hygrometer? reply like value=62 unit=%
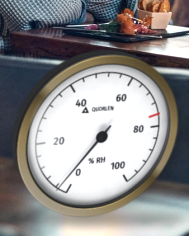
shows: value=4 unit=%
